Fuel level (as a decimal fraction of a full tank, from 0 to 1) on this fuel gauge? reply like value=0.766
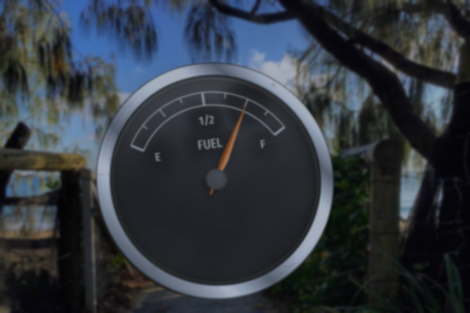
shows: value=0.75
